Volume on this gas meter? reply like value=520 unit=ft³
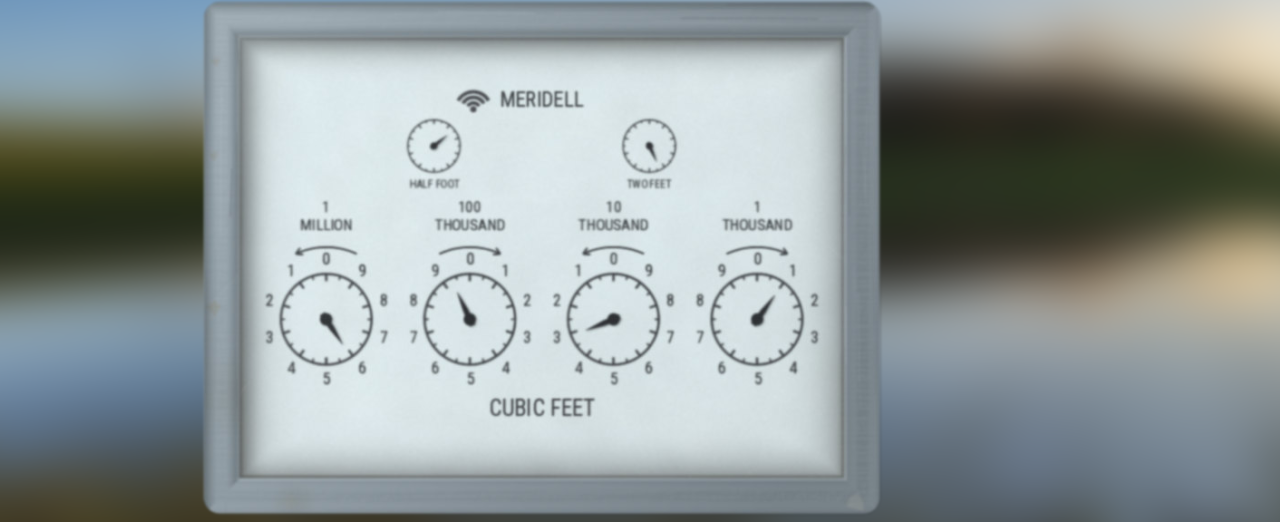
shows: value=593100 unit=ft³
